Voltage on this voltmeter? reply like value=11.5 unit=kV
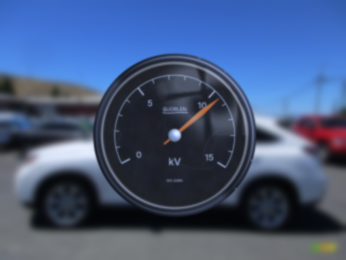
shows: value=10.5 unit=kV
